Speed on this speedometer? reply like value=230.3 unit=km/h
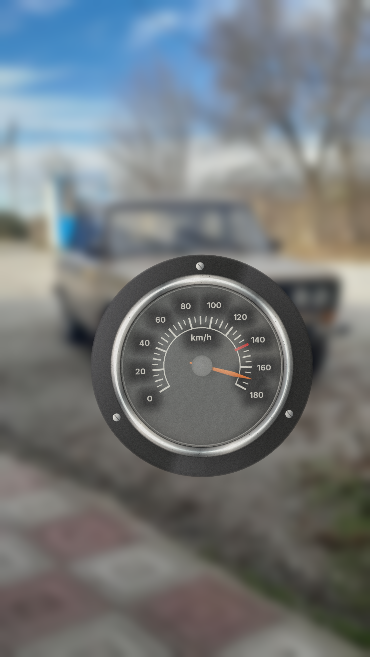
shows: value=170 unit=km/h
